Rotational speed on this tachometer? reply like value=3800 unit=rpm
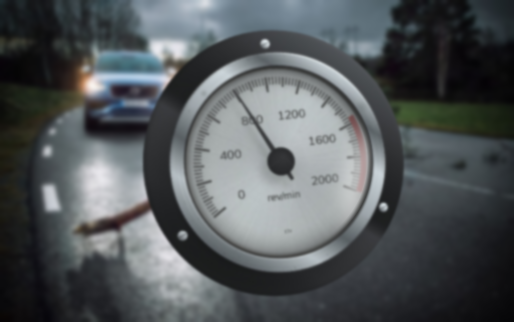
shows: value=800 unit=rpm
